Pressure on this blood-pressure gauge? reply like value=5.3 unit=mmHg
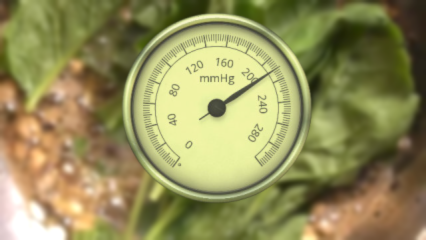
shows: value=210 unit=mmHg
